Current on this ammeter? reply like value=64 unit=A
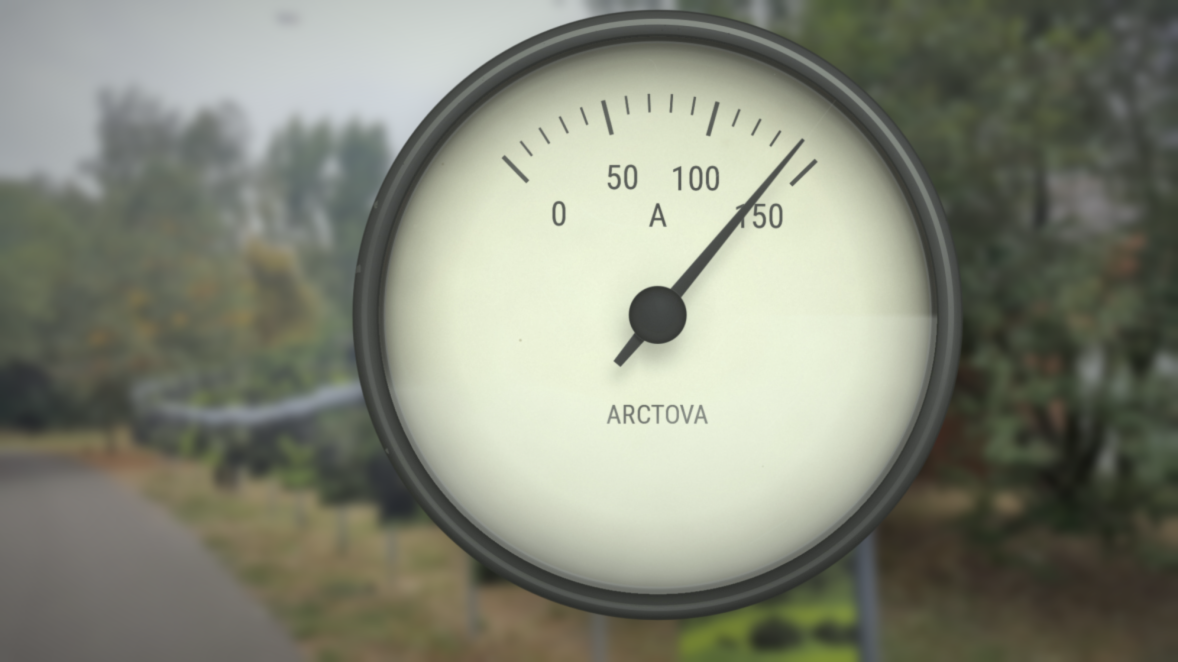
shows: value=140 unit=A
